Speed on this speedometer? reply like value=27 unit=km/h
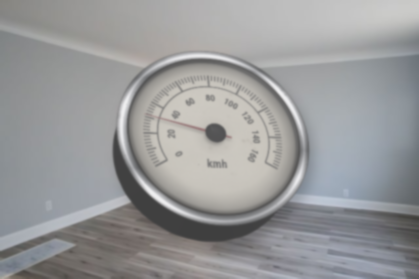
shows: value=30 unit=km/h
